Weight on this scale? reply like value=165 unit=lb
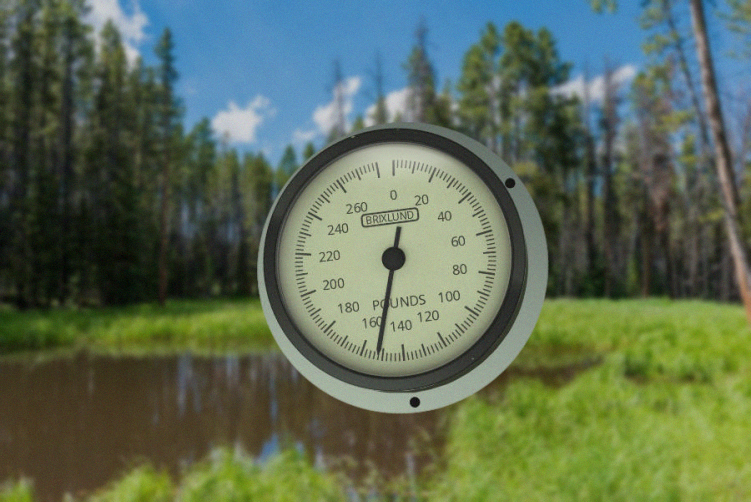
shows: value=152 unit=lb
